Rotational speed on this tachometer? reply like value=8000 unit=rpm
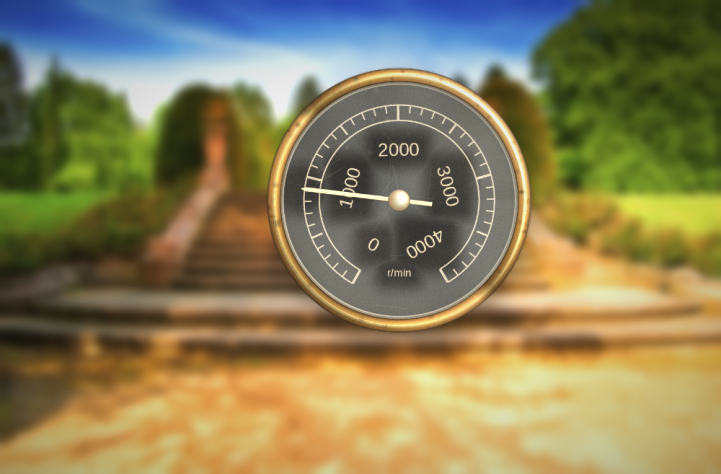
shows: value=900 unit=rpm
